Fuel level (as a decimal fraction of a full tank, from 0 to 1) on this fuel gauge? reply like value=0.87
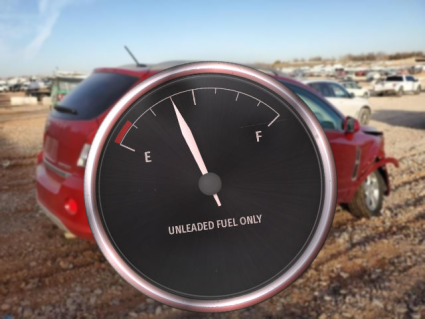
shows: value=0.375
